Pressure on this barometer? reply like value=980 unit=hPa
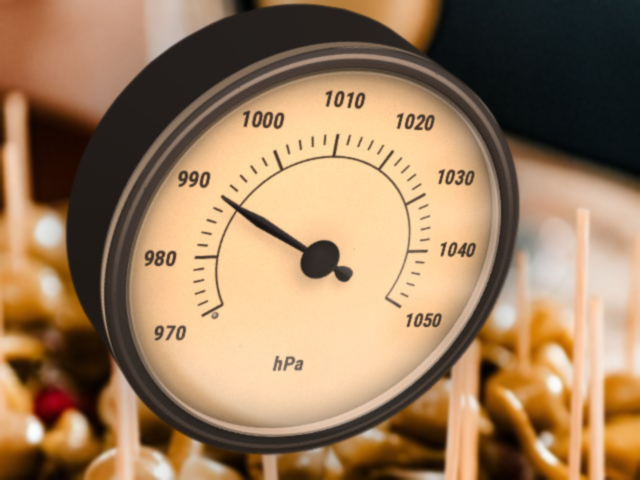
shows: value=990 unit=hPa
